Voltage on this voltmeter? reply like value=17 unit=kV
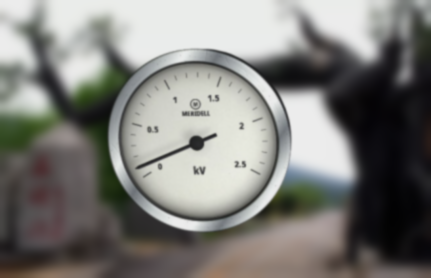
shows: value=0.1 unit=kV
